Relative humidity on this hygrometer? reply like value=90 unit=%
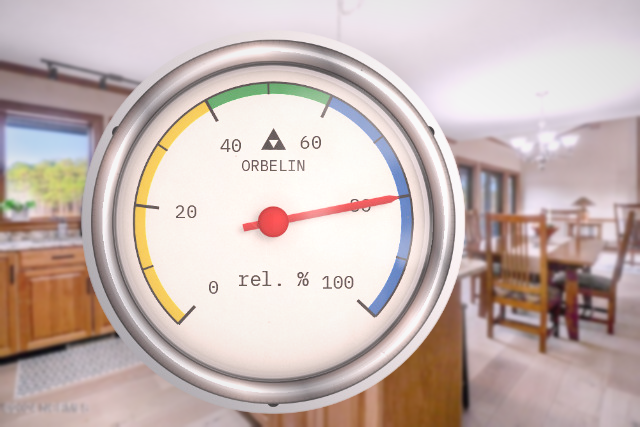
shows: value=80 unit=%
